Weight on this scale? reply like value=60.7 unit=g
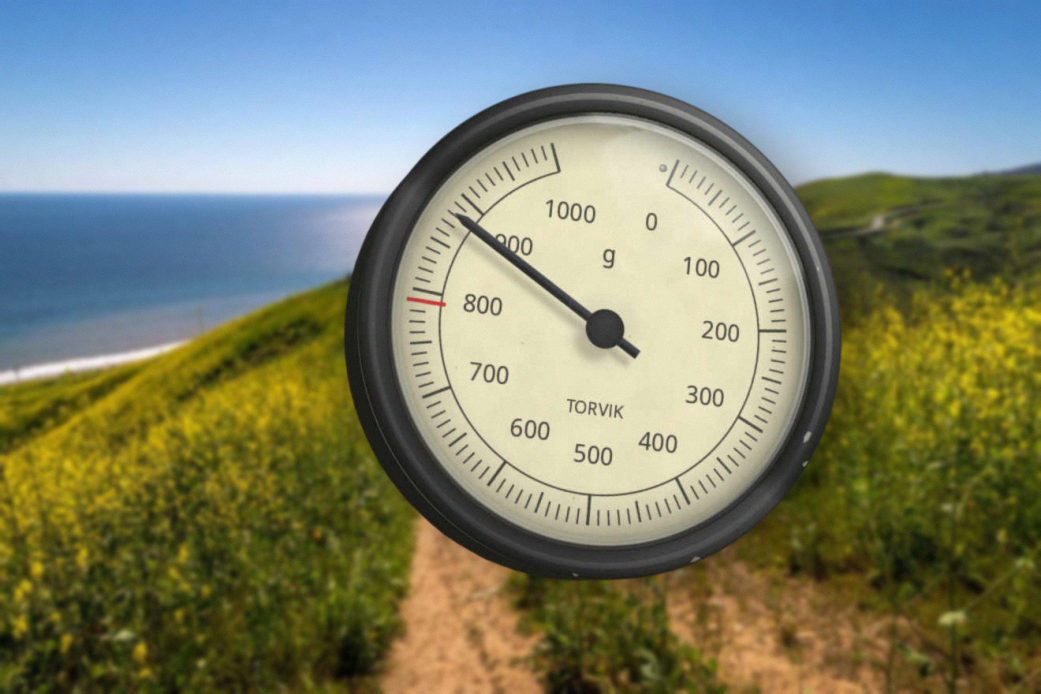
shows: value=880 unit=g
